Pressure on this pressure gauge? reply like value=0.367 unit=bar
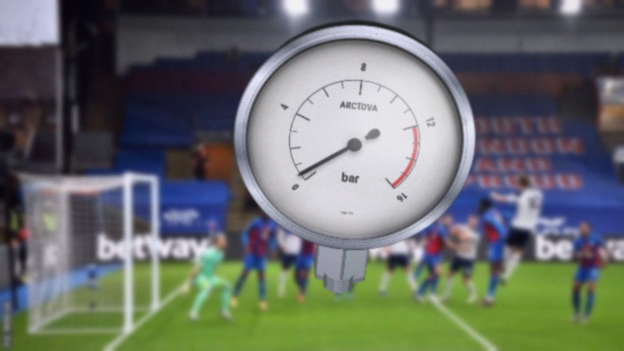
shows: value=0.5 unit=bar
